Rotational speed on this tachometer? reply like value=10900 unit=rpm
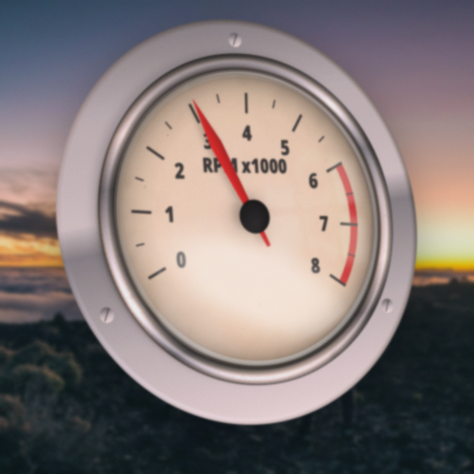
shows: value=3000 unit=rpm
